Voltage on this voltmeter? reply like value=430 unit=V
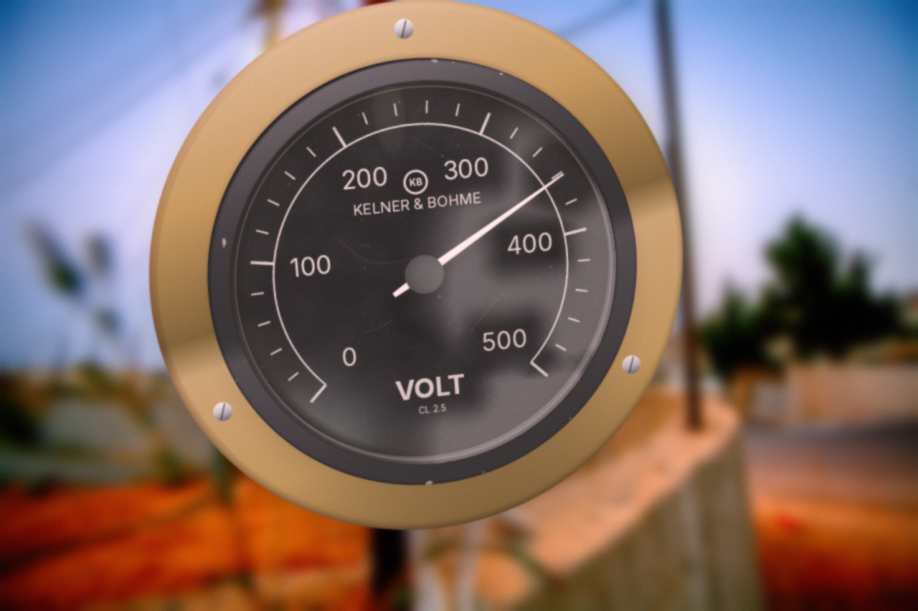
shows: value=360 unit=V
